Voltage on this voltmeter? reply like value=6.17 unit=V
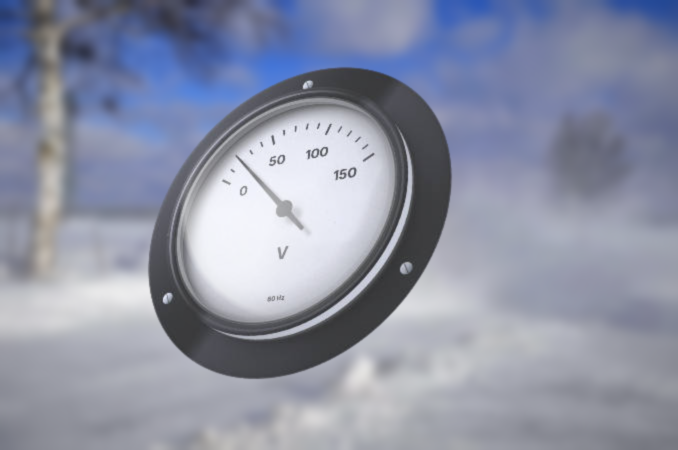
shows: value=20 unit=V
